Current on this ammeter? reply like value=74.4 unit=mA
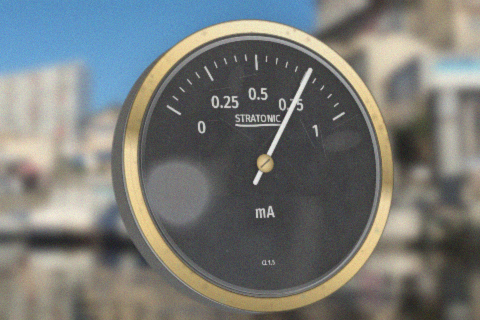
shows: value=0.75 unit=mA
